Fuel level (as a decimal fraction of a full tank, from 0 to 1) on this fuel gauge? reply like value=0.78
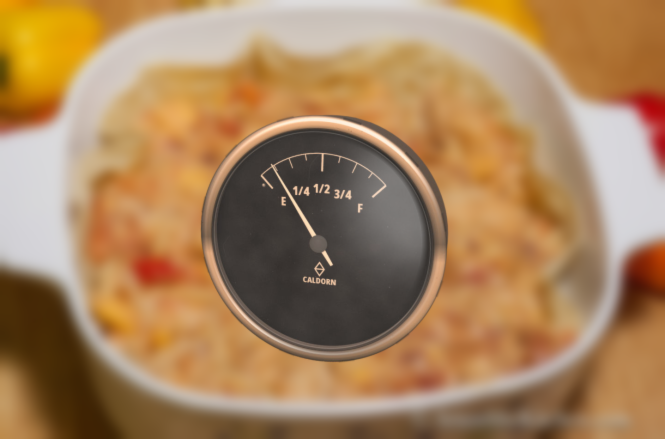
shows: value=0.125
